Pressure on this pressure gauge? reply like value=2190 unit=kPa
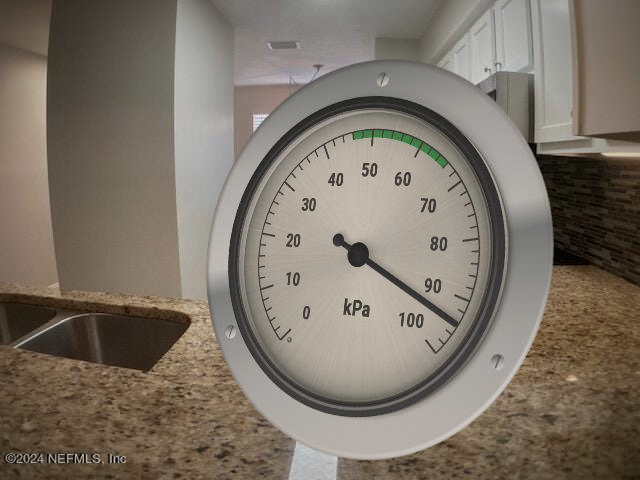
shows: value=94 unit=kPa
